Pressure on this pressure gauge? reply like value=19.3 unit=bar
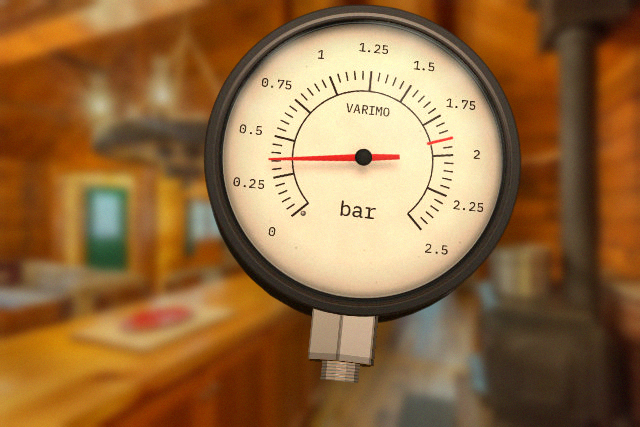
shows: value=0.35 unit=bar
